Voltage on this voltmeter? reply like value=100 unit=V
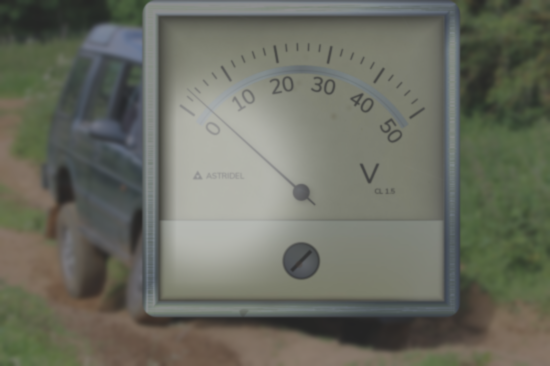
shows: value=3 unit=V
